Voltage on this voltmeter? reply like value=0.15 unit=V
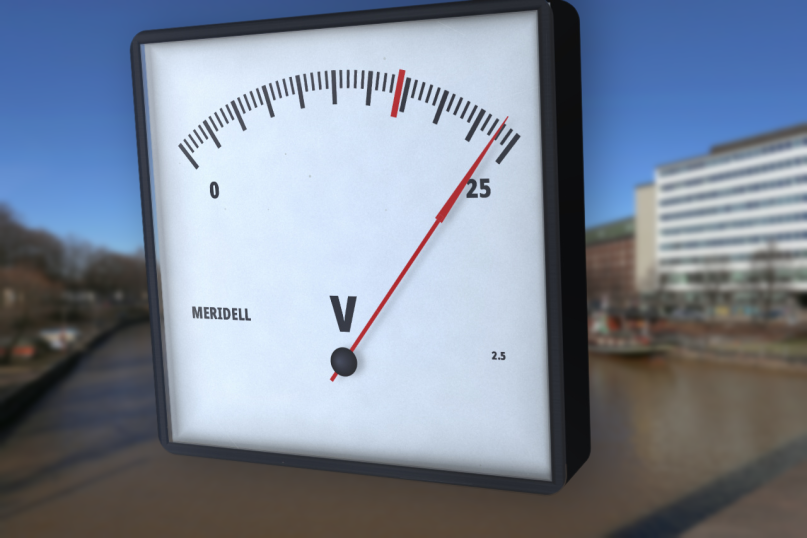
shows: value=24 unit=V
